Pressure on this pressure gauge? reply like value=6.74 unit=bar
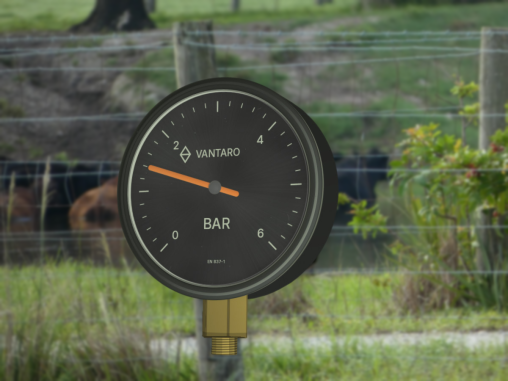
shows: value=1.4 unit=bar
